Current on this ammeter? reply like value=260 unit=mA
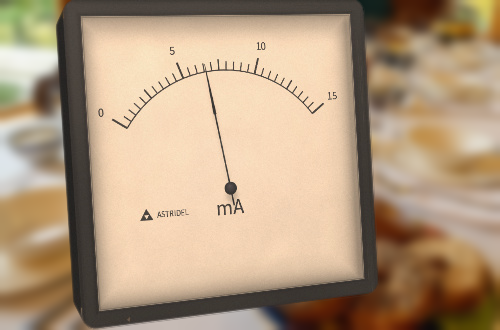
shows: value=6.5 unit=mA
